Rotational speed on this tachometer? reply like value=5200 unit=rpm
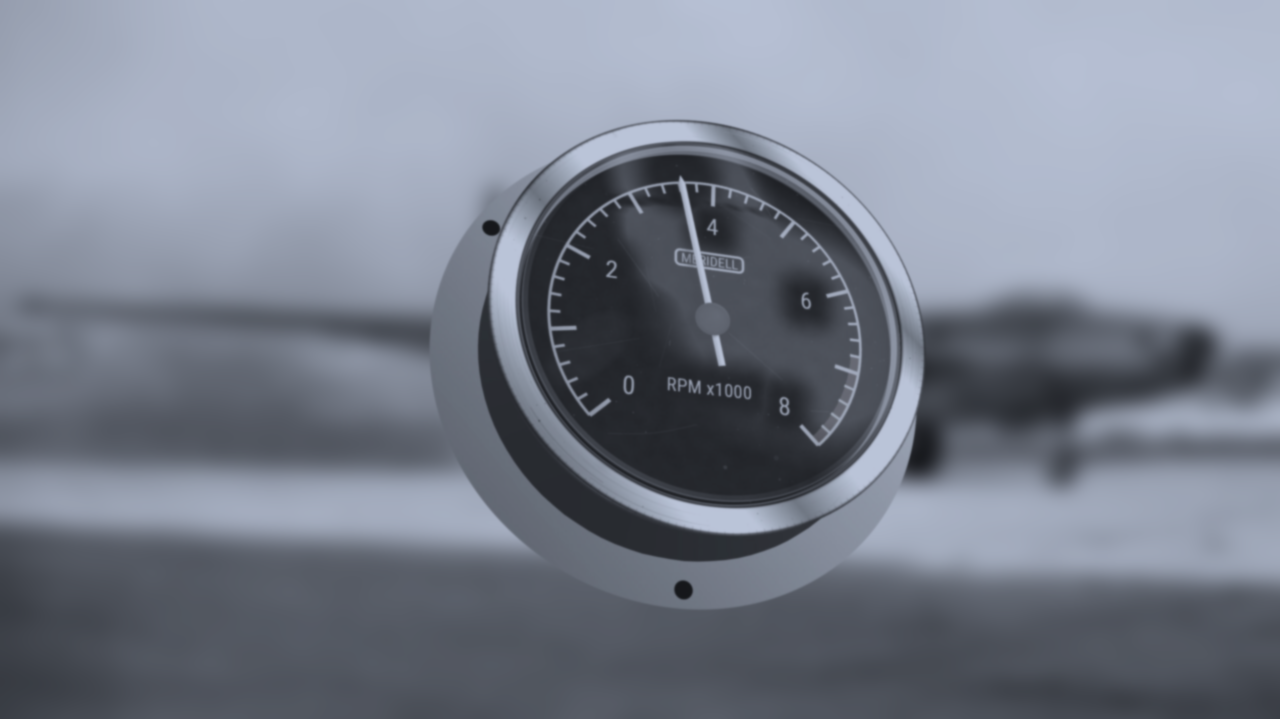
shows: value=3600 unit=rpm
